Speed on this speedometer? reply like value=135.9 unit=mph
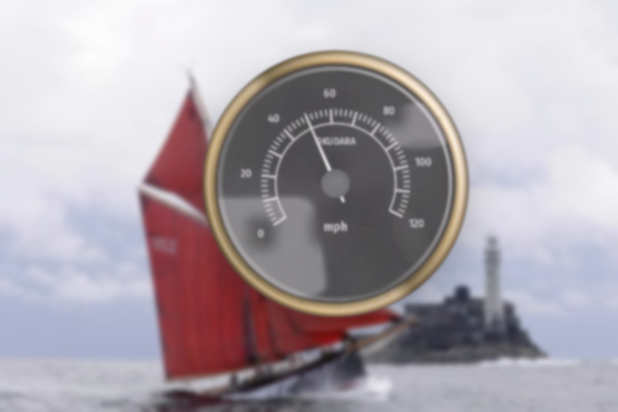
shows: value=50 unit=mph
